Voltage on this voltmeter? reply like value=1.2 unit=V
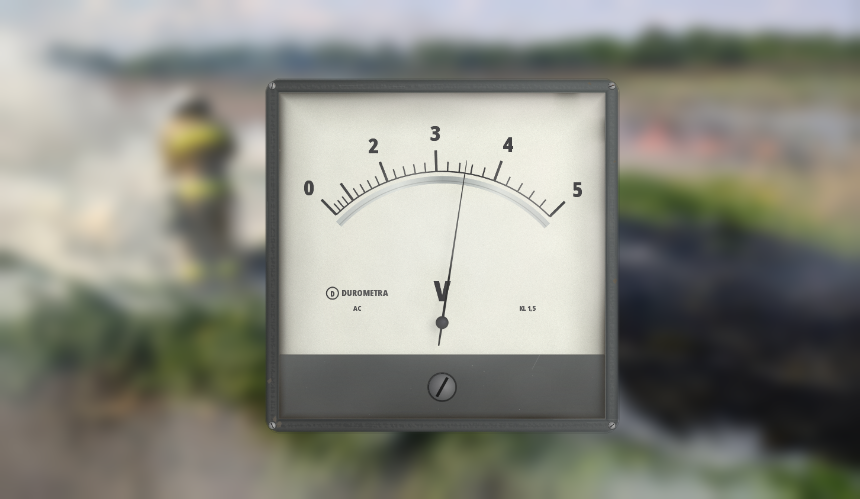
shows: value=3.5 unit=V
